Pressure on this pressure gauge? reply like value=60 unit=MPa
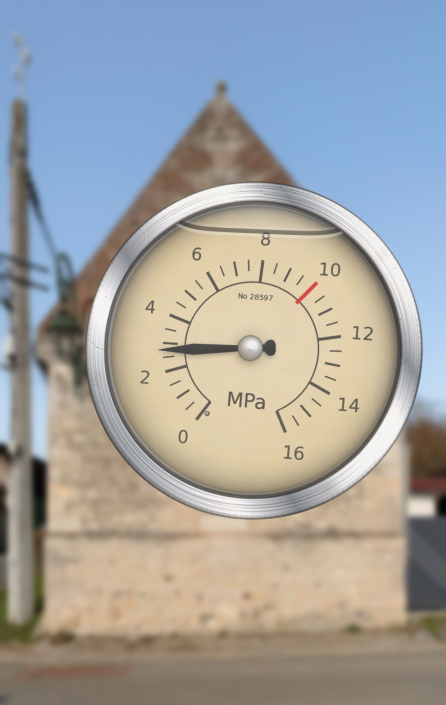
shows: value=2.75 unit=MPa
